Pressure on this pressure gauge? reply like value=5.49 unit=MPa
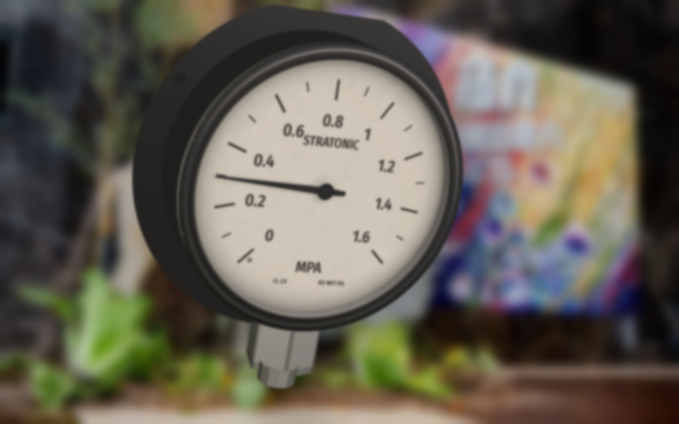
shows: value=0.3 unit=MPa
